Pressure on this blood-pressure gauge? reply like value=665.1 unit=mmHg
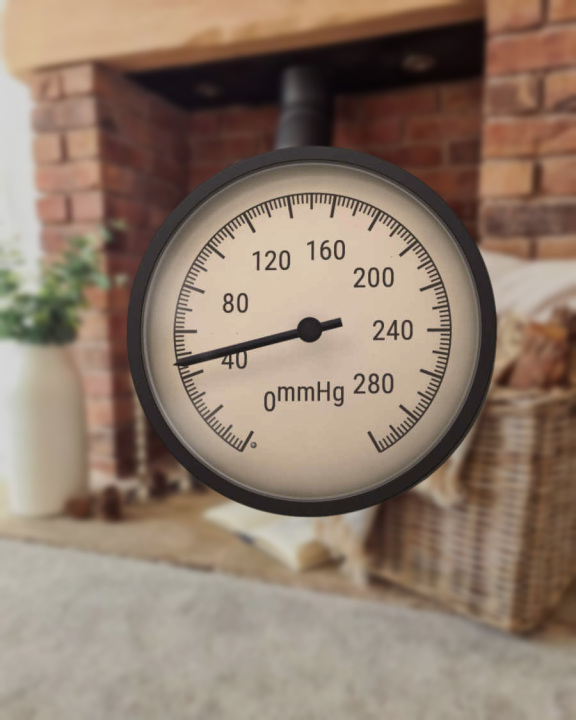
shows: value=46 unit=mmHg
